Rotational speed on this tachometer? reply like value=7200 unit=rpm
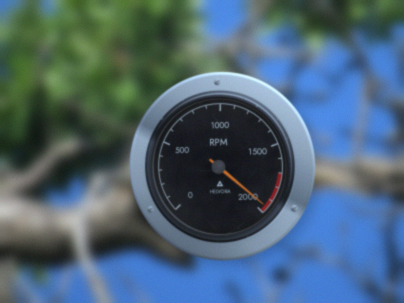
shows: value=1950 unit=rpm
